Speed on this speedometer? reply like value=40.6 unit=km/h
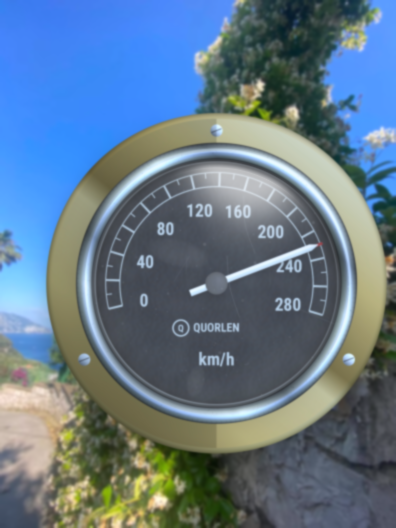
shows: value=230 unit=km/h
